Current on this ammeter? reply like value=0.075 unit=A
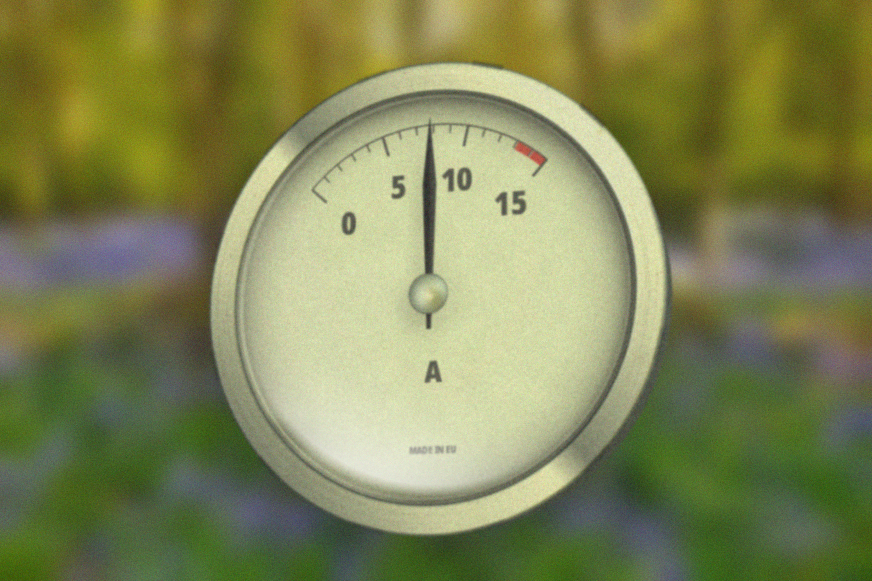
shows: value=8 unit=A
